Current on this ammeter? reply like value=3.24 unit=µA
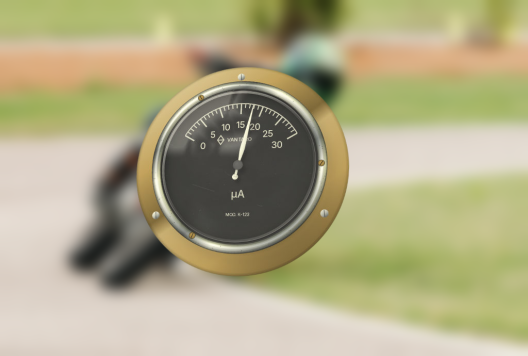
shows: value=18 unit=µA
